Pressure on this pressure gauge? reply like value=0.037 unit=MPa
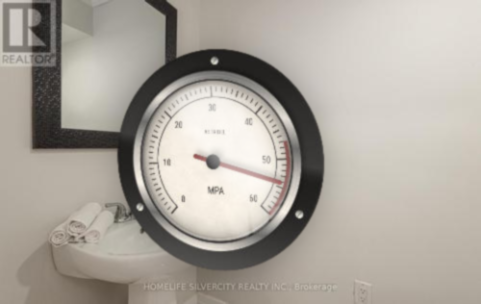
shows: value=54 unit=MPa
